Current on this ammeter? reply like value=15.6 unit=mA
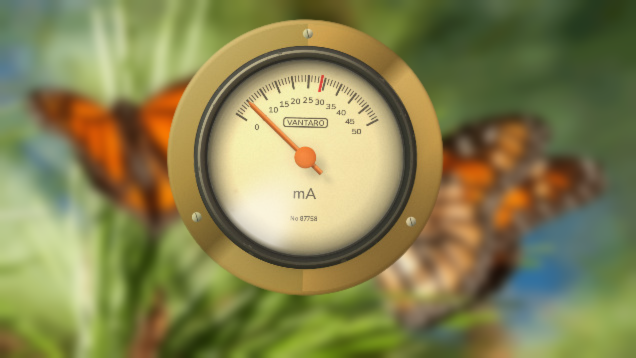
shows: value=5 unit=mA
